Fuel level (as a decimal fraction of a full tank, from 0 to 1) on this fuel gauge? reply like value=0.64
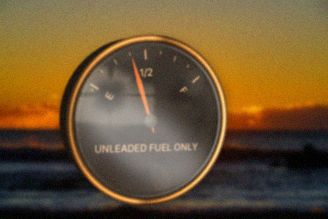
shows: value=0.375
